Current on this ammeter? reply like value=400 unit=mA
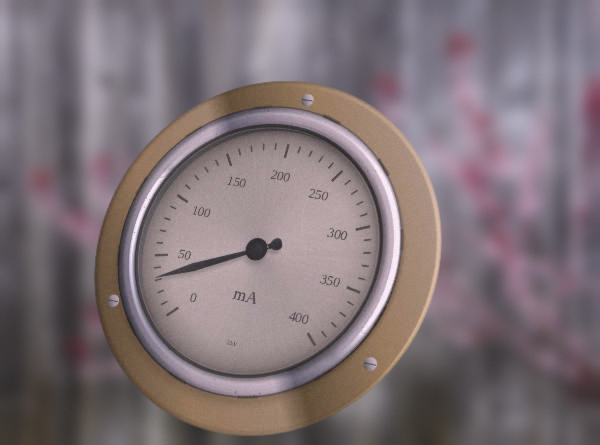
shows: value=30 unit=mA
